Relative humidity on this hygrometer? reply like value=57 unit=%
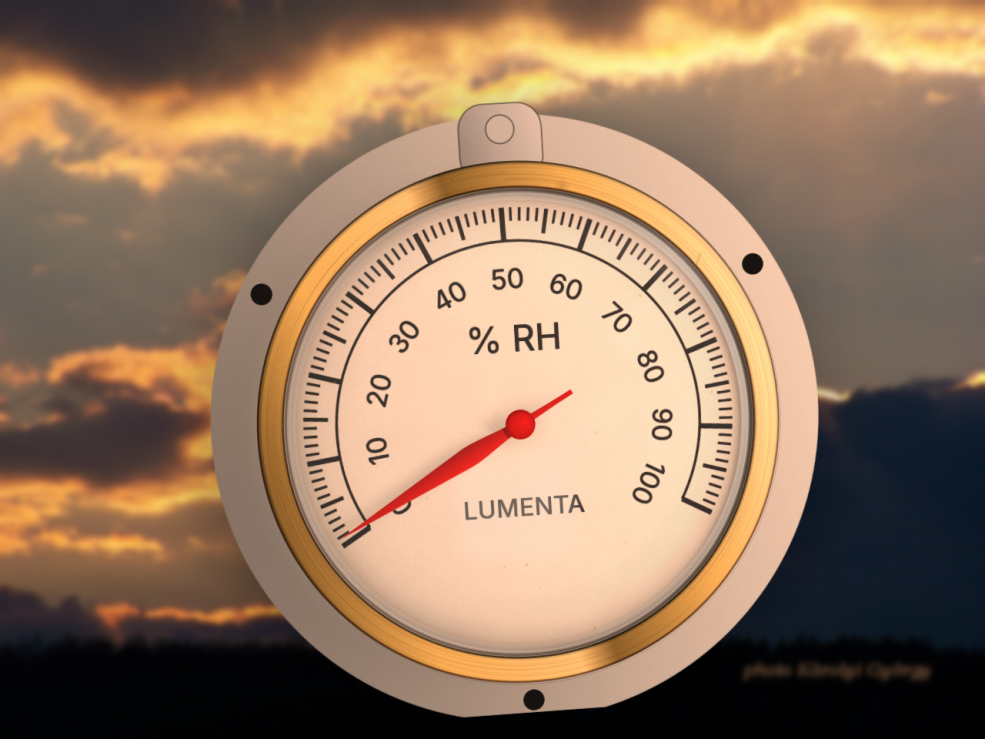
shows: value=1 unit=%
